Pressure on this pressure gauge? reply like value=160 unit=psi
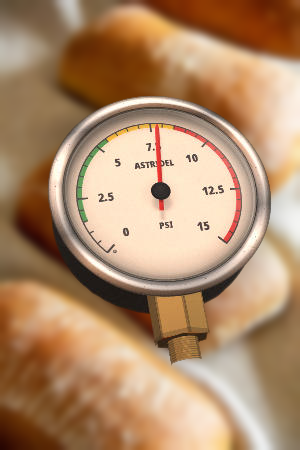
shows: value=7.75 unit=psi
